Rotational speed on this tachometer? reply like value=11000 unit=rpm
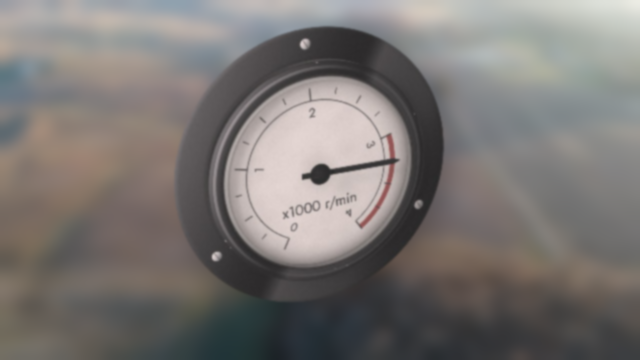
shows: value=3250 unit=rpm
